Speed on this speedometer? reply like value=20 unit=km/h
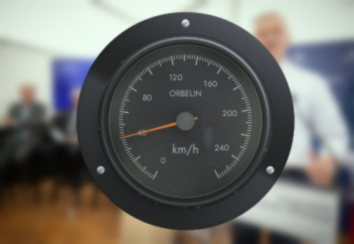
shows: value=40 unit=km/h
